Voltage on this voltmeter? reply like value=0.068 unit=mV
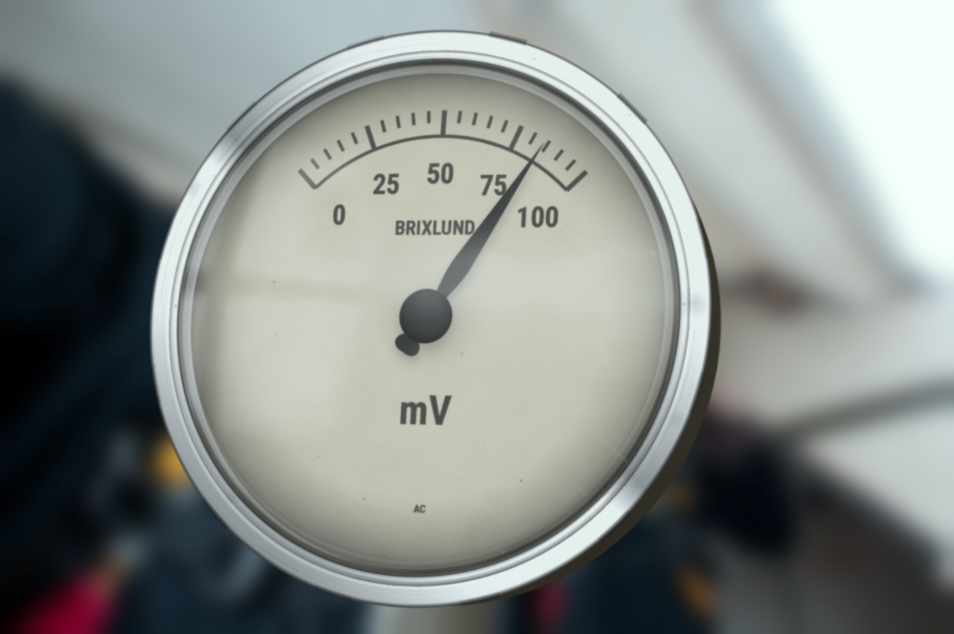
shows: value=85 unit=mV
